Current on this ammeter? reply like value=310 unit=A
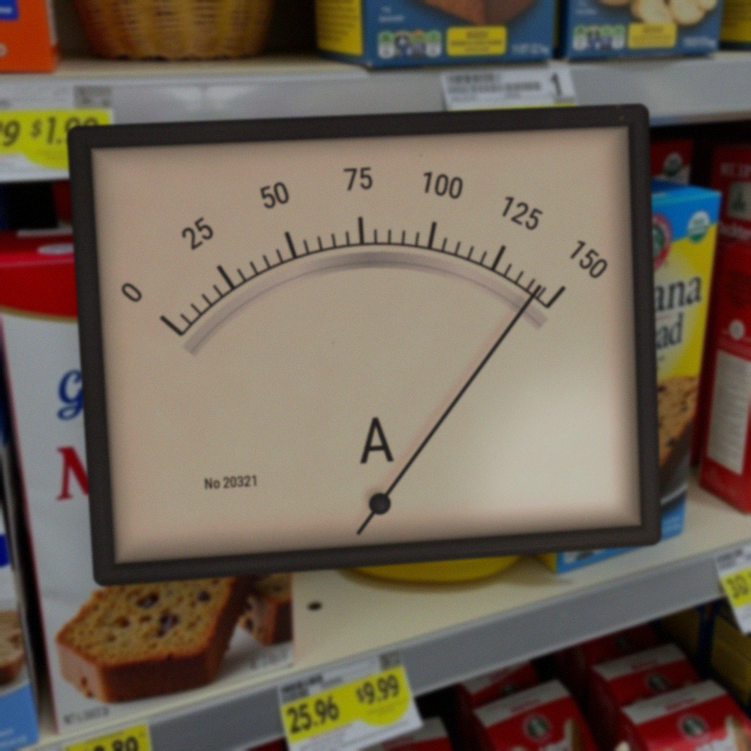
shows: value=142.5 unit=A
